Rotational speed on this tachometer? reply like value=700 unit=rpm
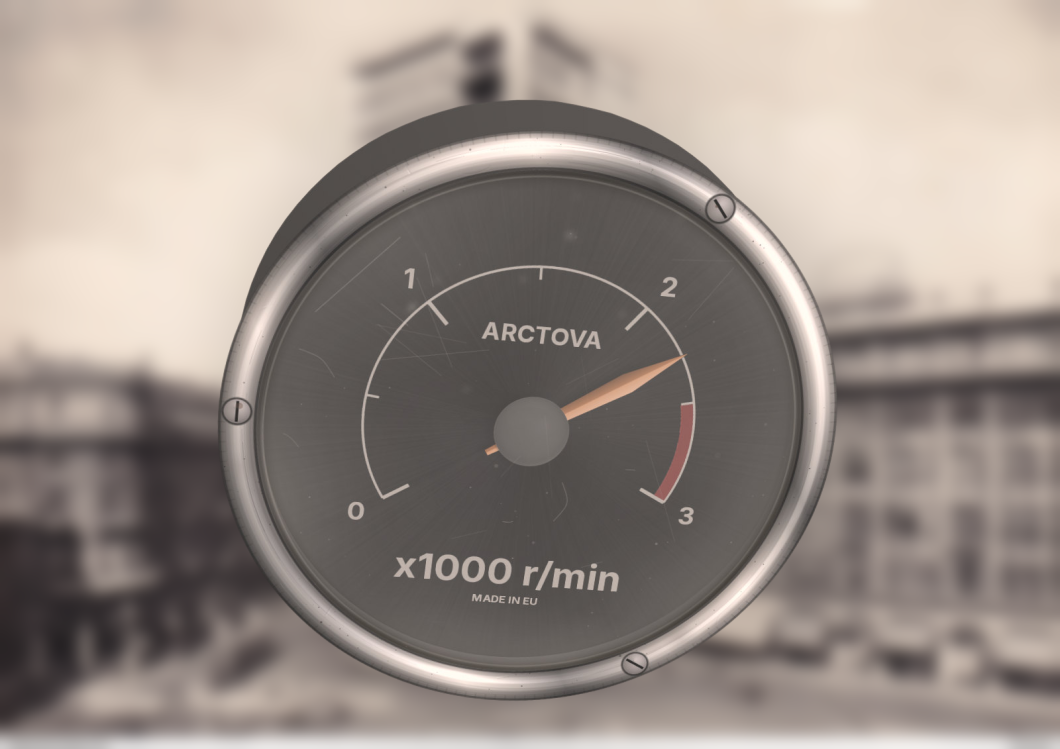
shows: value=2250 unit=rpm
